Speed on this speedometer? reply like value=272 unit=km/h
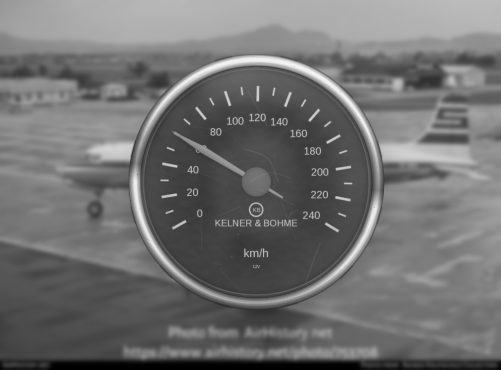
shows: value=60 unit=km/h
